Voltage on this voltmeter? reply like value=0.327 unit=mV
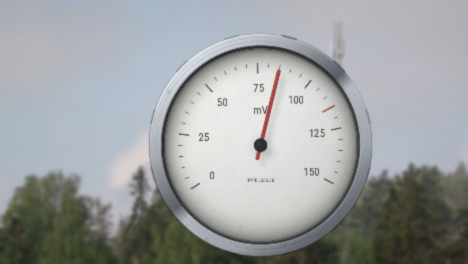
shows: value=85 unit=mV
